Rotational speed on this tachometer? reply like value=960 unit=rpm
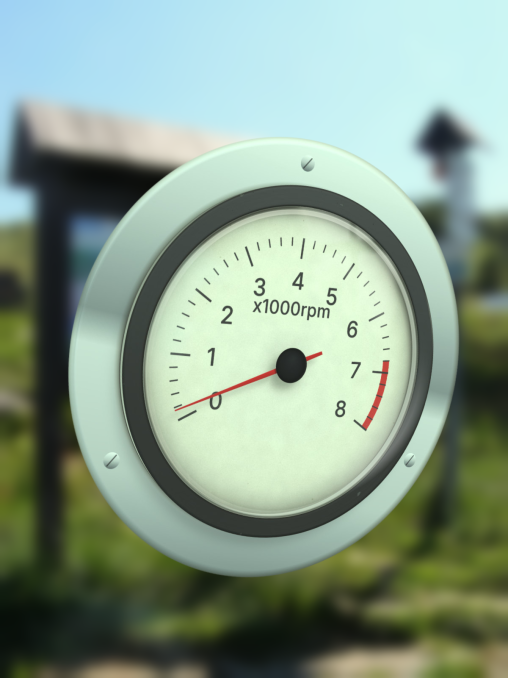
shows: value=200 unit=rpm
